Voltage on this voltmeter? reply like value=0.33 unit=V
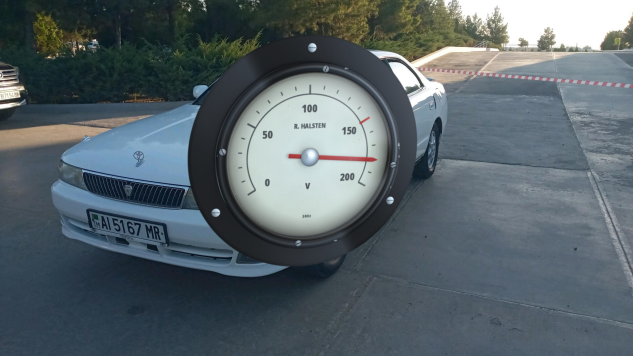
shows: value=180 unit=V
